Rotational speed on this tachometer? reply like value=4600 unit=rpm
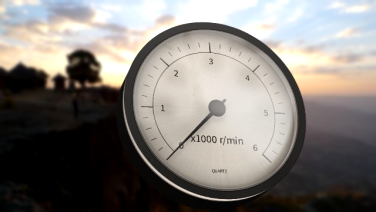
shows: value=0 unit=rpm
